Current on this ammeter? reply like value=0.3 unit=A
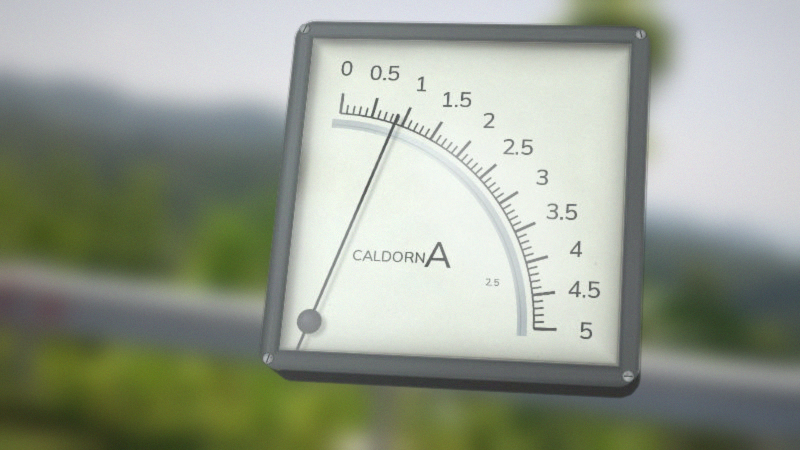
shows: value=0.9 unit=A
